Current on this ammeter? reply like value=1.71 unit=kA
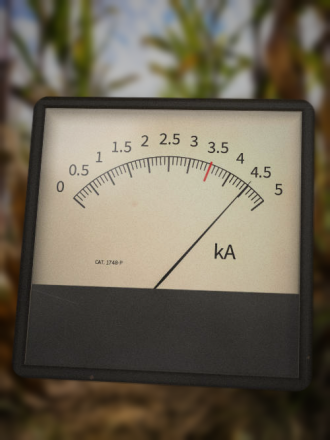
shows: value=4.5 unit=kA
